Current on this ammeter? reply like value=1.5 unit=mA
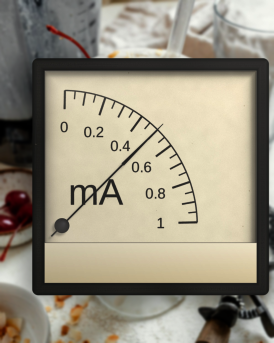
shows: value=0.5 unit=mA
